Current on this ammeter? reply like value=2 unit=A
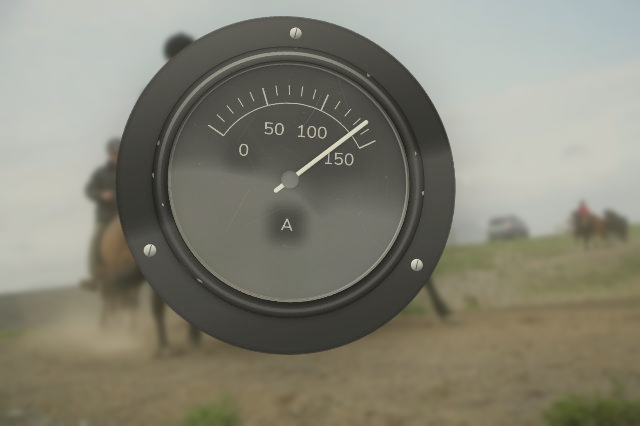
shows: value=135 unit=A
